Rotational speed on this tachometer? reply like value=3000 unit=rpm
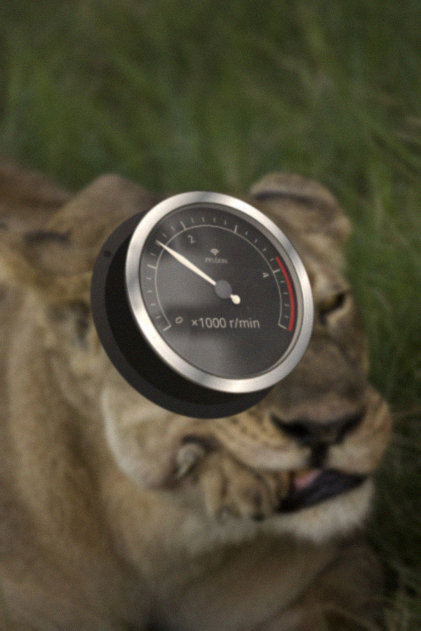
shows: value=1400 unit=rpm
